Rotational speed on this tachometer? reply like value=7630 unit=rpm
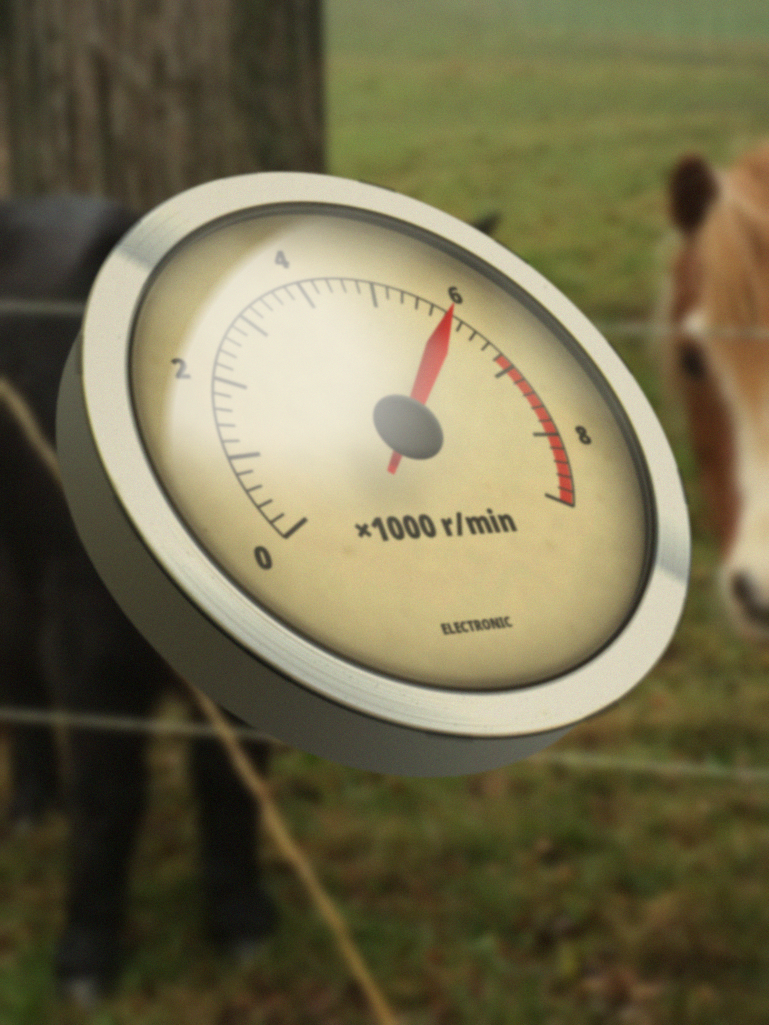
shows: value=6000 unit=rpm
